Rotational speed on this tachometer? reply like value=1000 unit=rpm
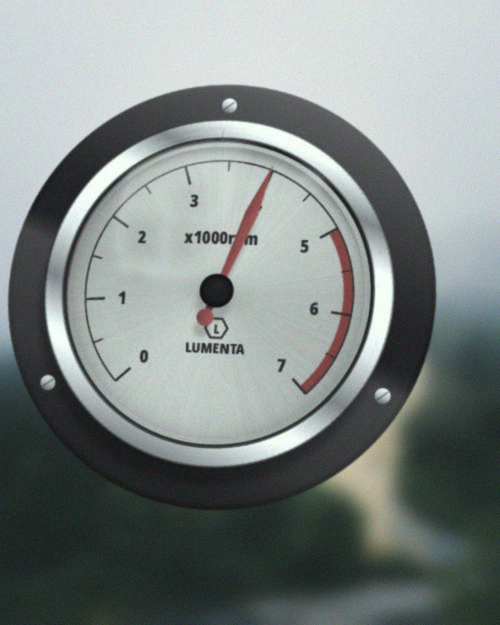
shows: value=4000 unit=rpm
